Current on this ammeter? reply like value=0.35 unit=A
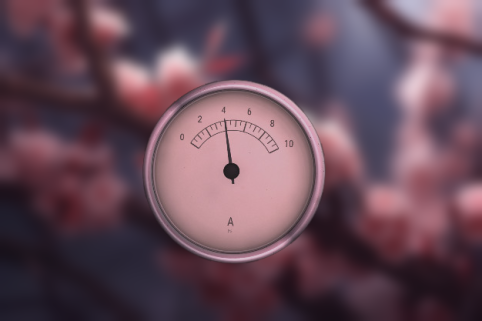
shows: value=4 unit=A
